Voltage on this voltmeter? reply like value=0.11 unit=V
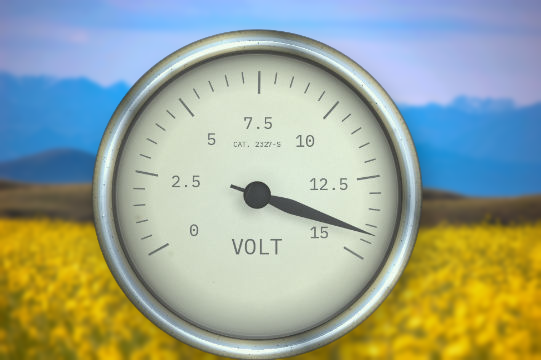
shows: value=14.25 unit=V
